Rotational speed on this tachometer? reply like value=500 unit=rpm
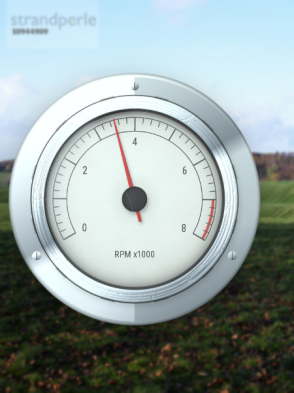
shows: value=3500 unit=rpm
